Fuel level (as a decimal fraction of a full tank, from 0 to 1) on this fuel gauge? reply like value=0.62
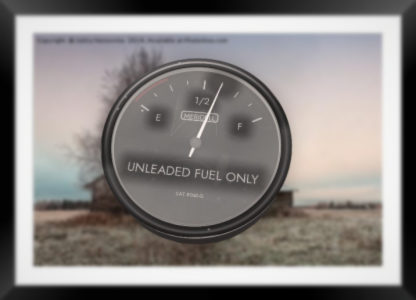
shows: value=0.625
